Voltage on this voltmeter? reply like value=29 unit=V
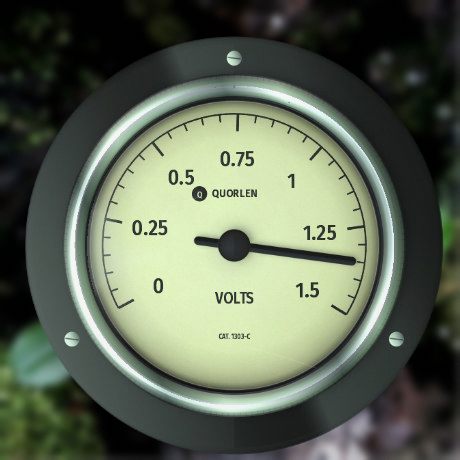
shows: value=1.35 unit=V
